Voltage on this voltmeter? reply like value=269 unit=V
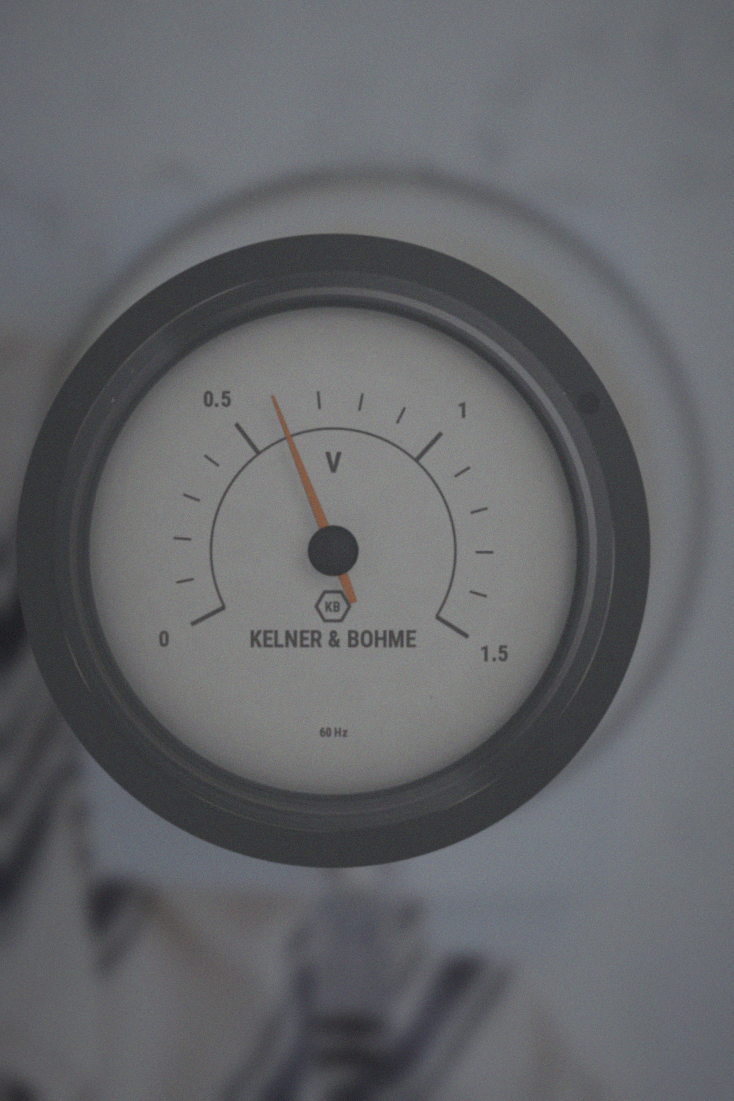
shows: value=0.6 unit=V
